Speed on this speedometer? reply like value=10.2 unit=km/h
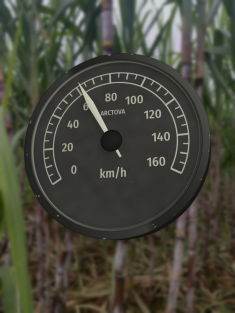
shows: value=62.5 unit=km/h
